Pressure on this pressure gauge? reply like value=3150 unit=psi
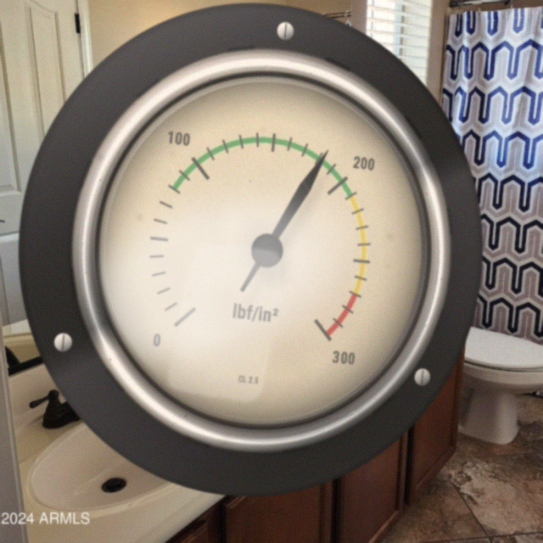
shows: value=180 unit=psi
